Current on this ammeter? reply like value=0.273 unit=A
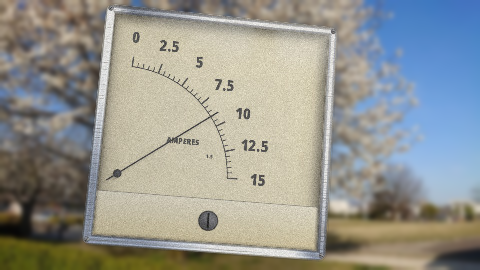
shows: value=9 unit=A
